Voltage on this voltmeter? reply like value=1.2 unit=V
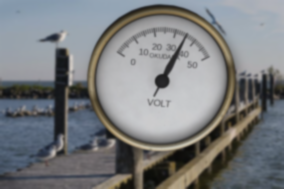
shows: value=35 unit=V
